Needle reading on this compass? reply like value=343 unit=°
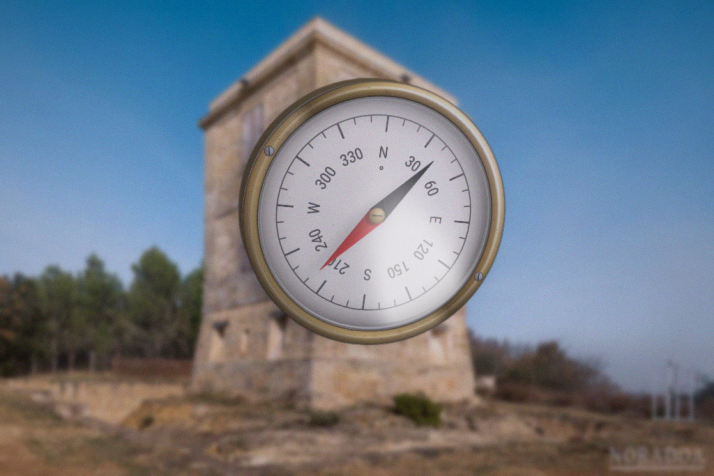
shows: value=220 unit=°
